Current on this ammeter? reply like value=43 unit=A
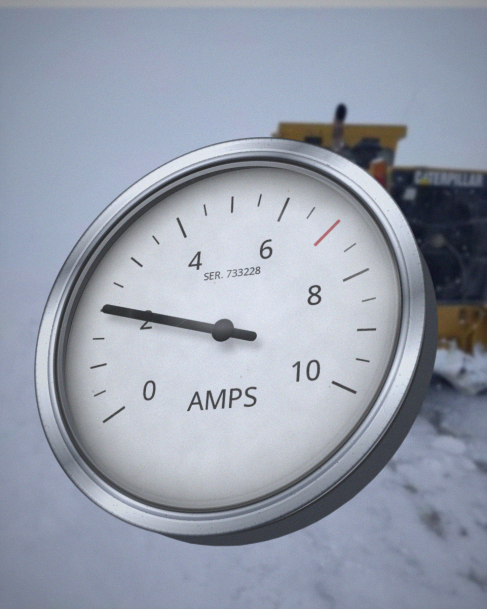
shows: value=2 unit=A
